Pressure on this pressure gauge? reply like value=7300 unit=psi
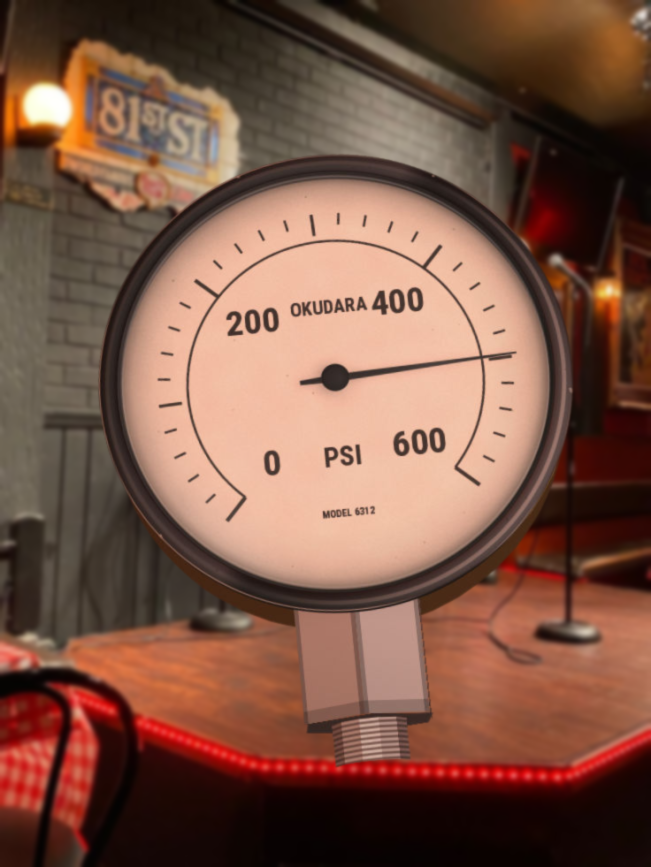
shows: value=500 unit=psi
